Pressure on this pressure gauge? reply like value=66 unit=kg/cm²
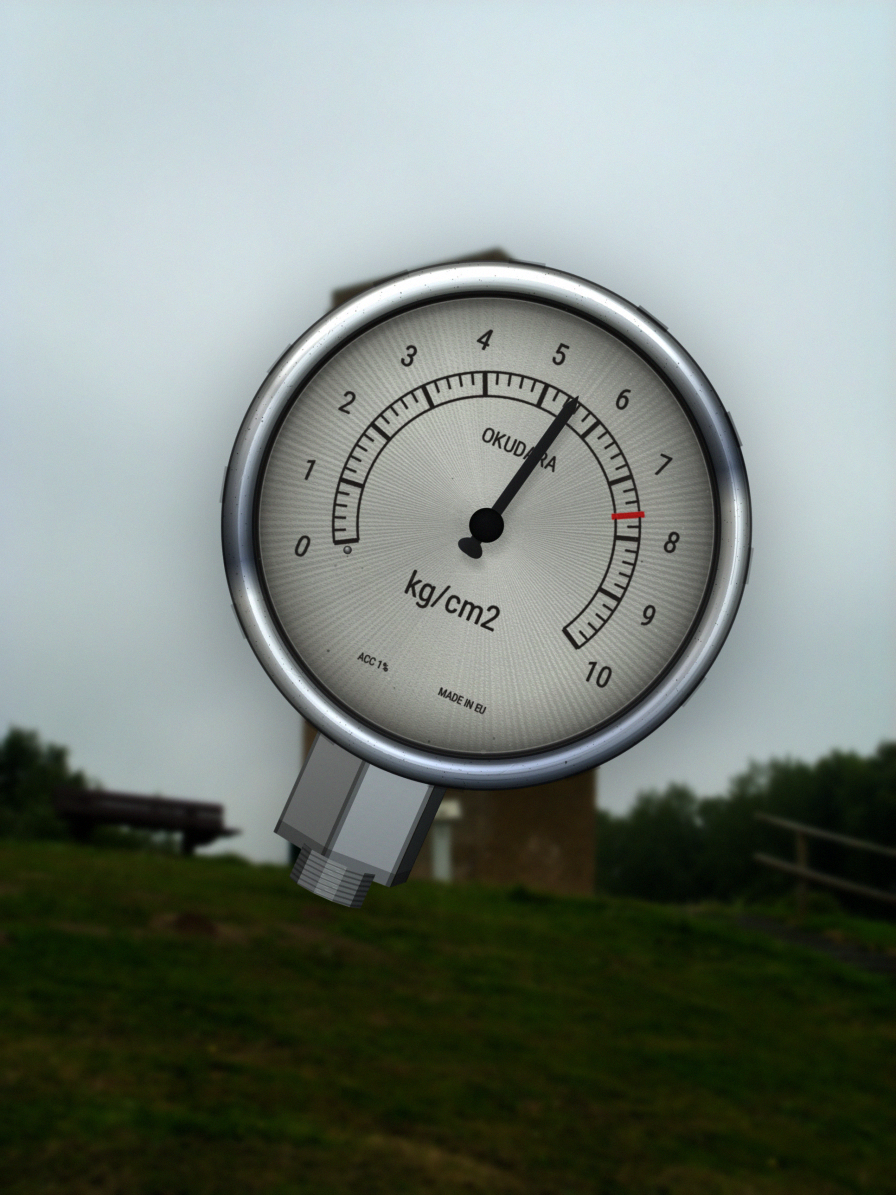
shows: value=5.5 unit=kg/cm²
